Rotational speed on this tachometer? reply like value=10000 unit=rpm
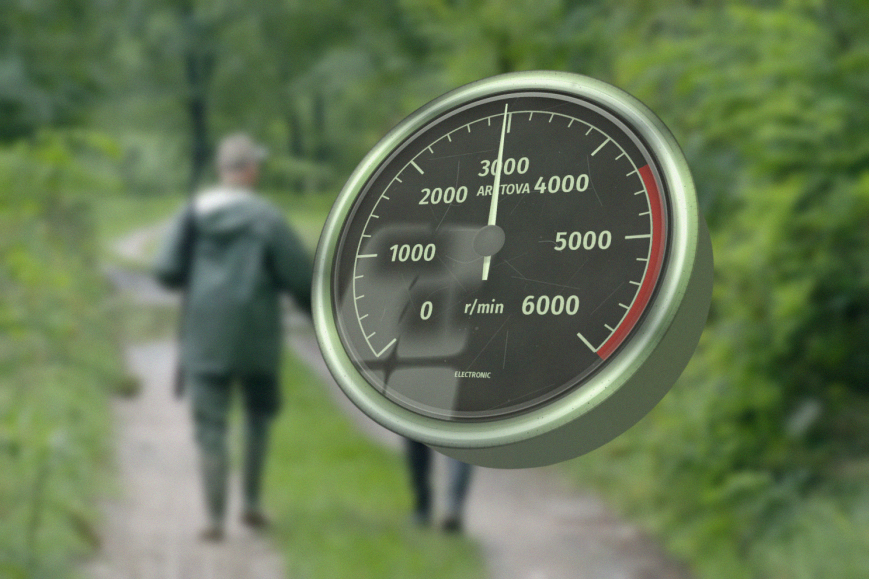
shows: value=3000 unit=rpm
